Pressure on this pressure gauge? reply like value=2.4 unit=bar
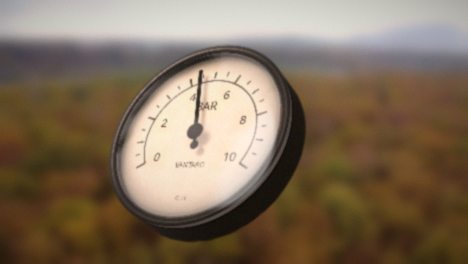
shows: value=4.5 unit=bar
